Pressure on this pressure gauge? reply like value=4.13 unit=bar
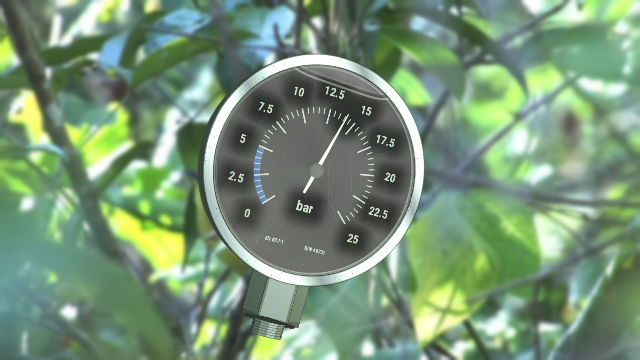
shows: value=14 unit=bar
